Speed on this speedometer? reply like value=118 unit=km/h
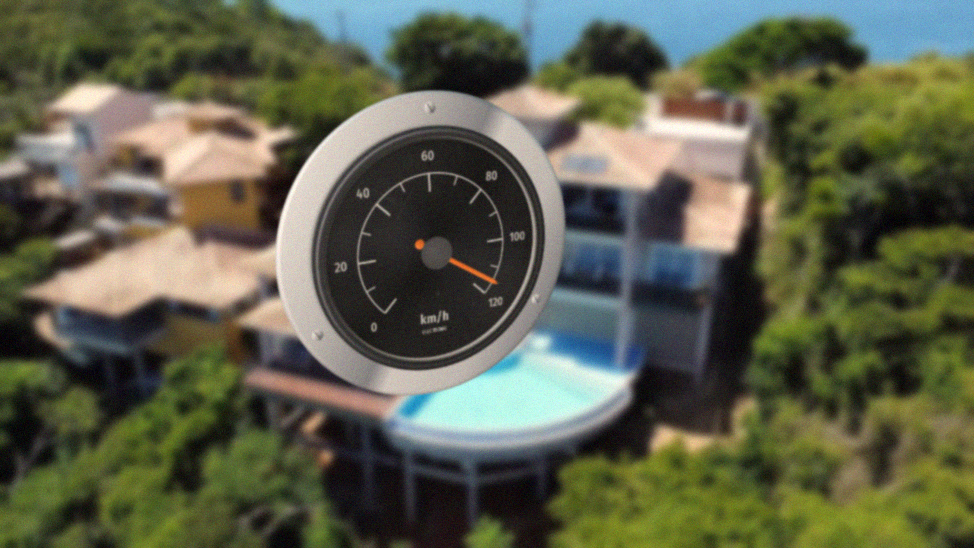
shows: value=115 unit=km/h
